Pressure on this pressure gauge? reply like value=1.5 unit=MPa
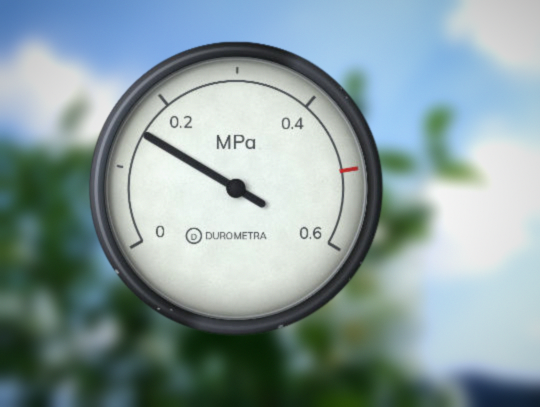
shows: value=0.15 unit=MPa
